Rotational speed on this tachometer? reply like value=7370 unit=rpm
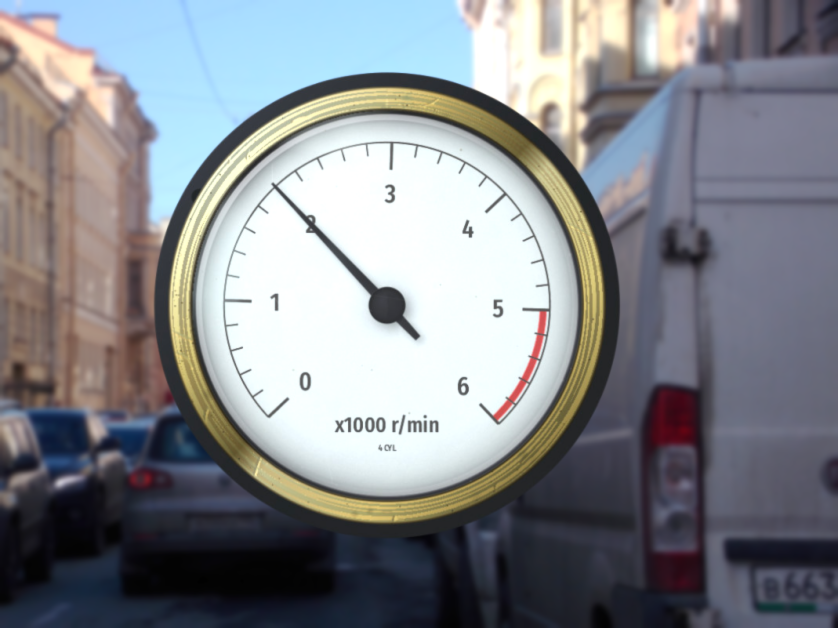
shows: value=2000 unit=rpm
